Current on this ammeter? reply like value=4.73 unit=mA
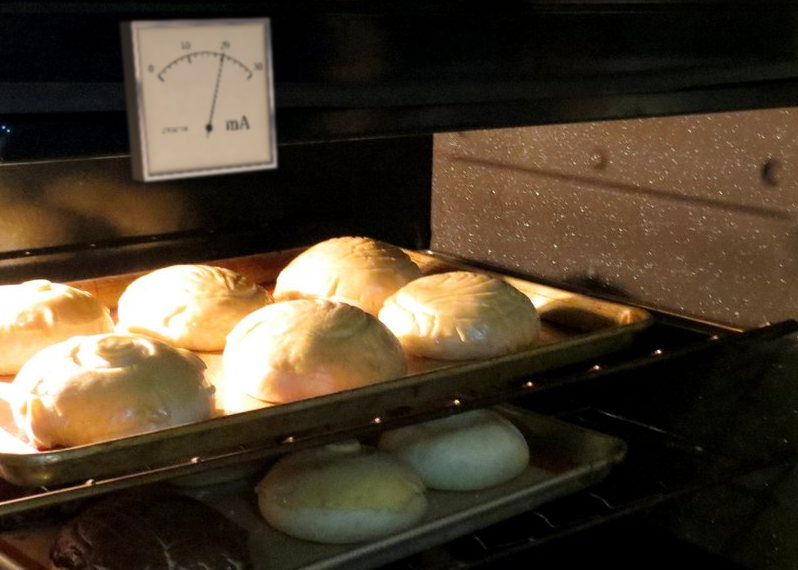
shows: value=20 unit=mA
